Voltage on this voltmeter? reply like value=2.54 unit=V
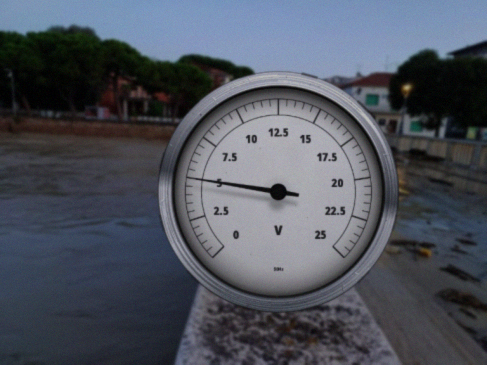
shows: value=5 unit=V
